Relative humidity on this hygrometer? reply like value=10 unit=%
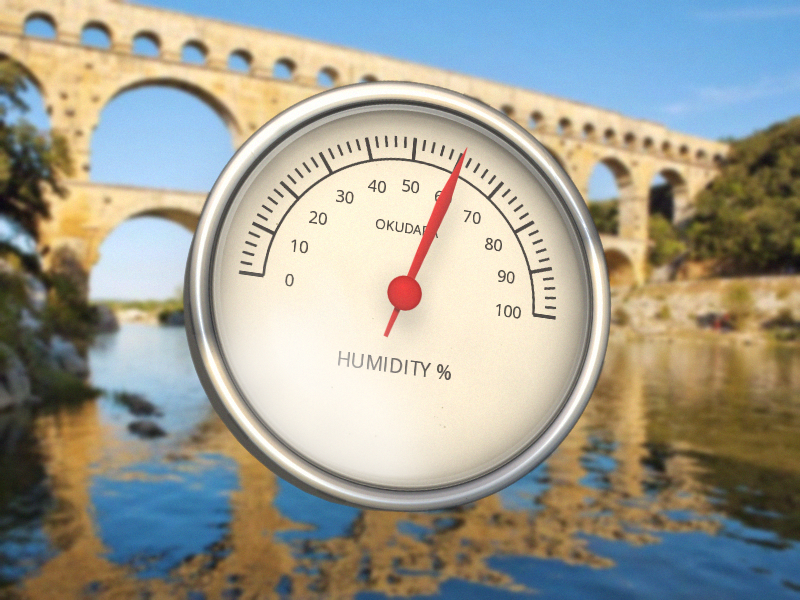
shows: value=60 unit=%
